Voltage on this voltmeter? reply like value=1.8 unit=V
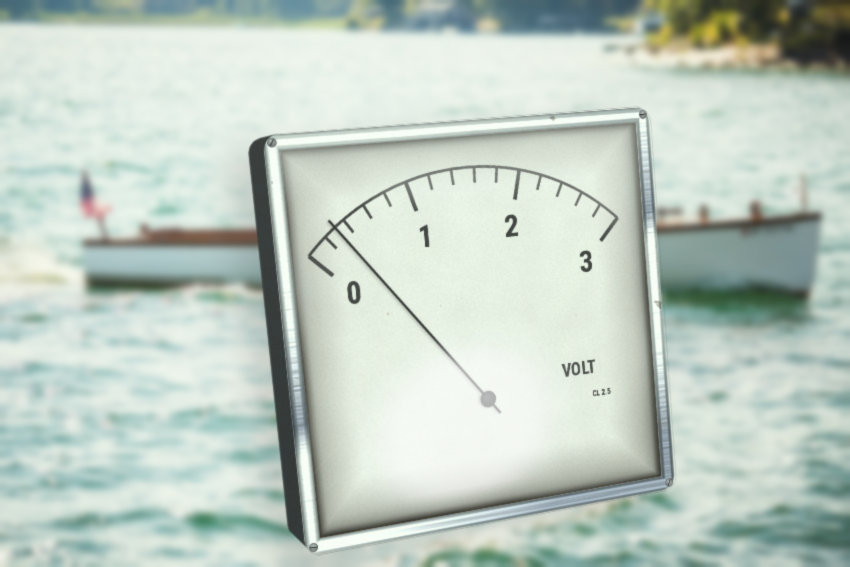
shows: value=0.3 unit=V
